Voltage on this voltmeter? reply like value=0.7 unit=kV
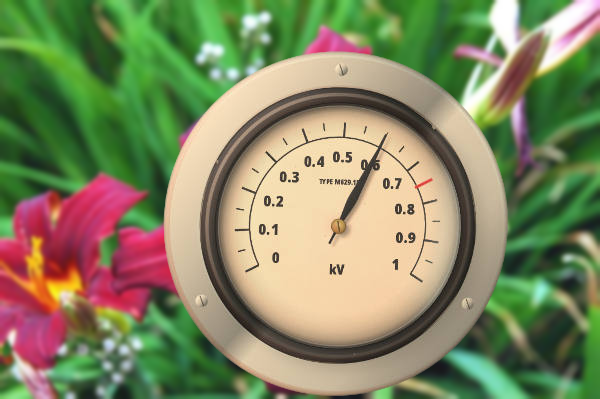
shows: value=0.6 unit=kV
